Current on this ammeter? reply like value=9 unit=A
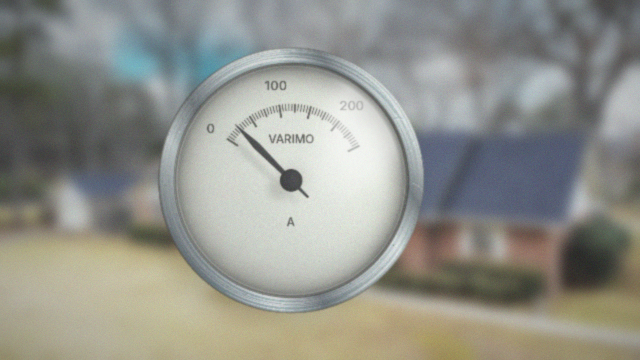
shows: value=25 unit=A
